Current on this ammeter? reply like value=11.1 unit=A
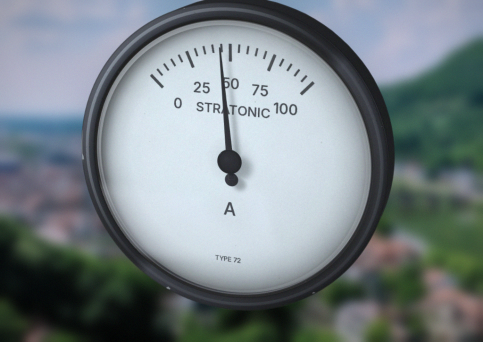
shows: value=45 unit=A
